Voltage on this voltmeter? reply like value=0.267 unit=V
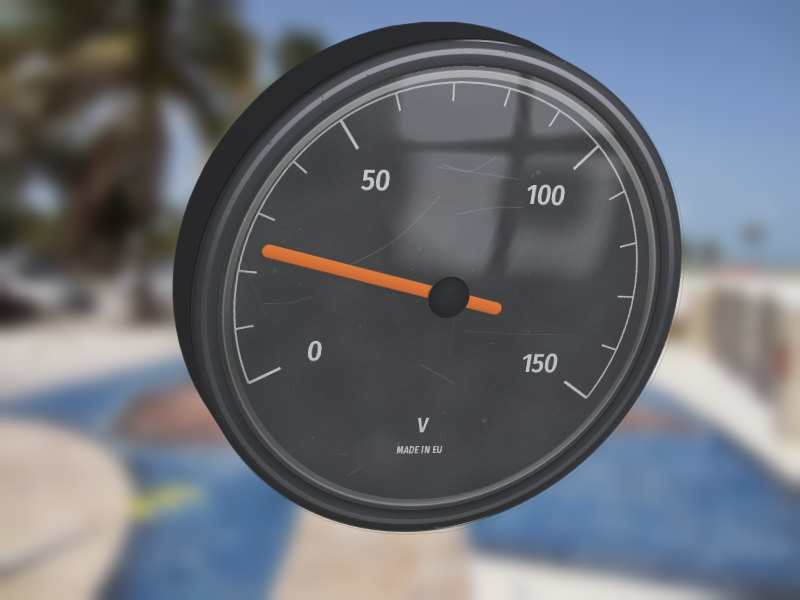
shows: value=25 unit=V
